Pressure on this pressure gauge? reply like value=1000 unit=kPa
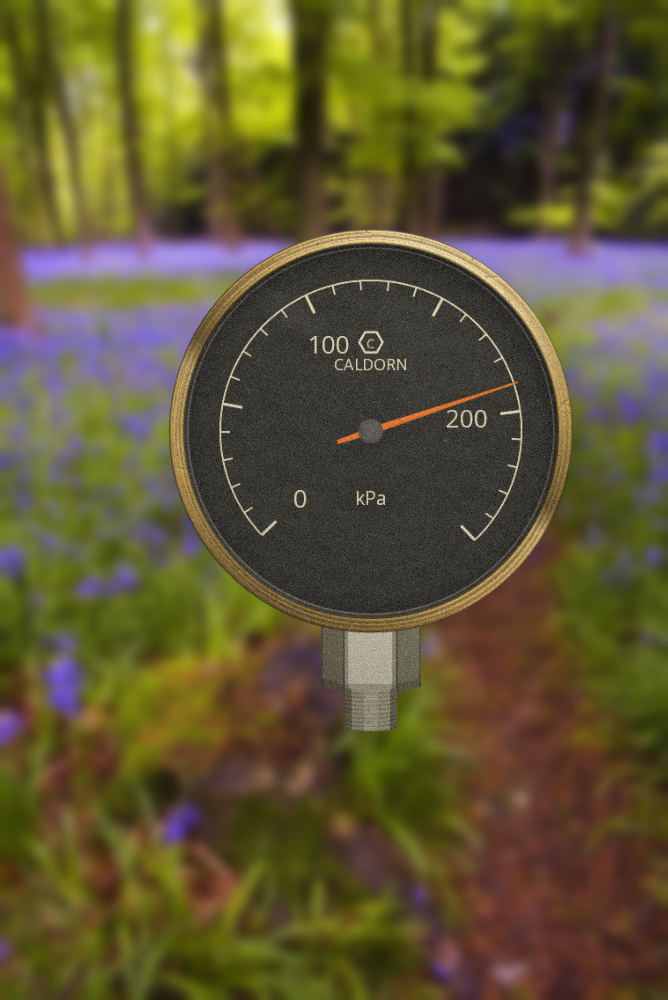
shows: value=190 unit=kPa
